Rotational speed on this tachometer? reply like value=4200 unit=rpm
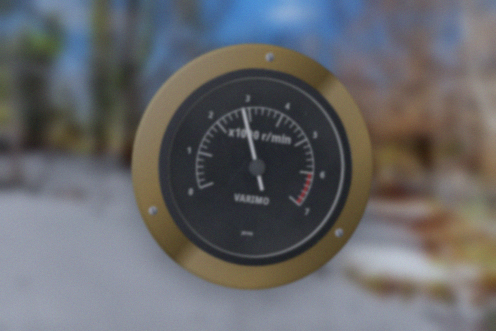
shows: value=2800 unit=rpm
